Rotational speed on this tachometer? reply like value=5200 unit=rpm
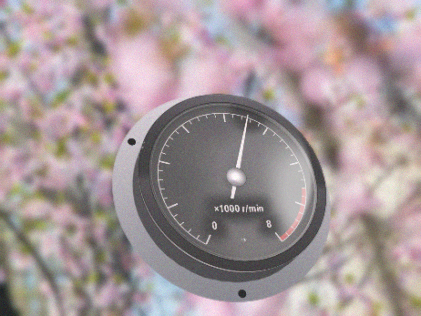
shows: value=4500 unit=rpm
